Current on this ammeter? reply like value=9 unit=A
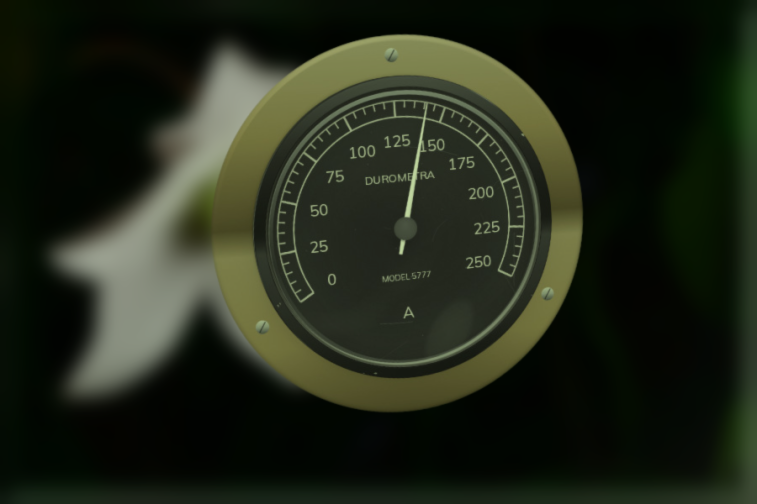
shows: value=140 unit=A
